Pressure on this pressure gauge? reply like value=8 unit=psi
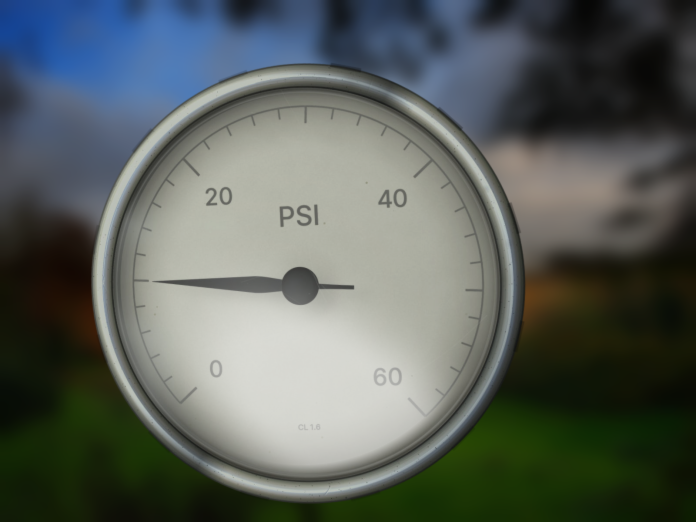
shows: value=10 unit=psi
